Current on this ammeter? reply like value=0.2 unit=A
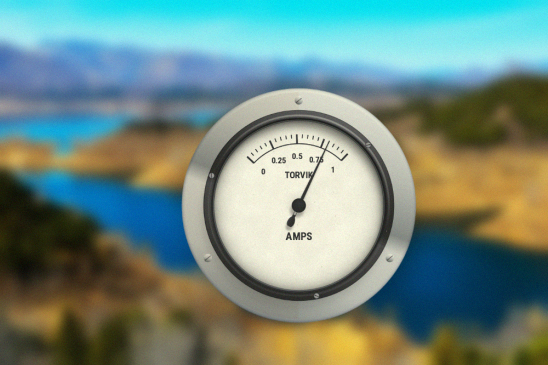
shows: value=0.8 unit=A
